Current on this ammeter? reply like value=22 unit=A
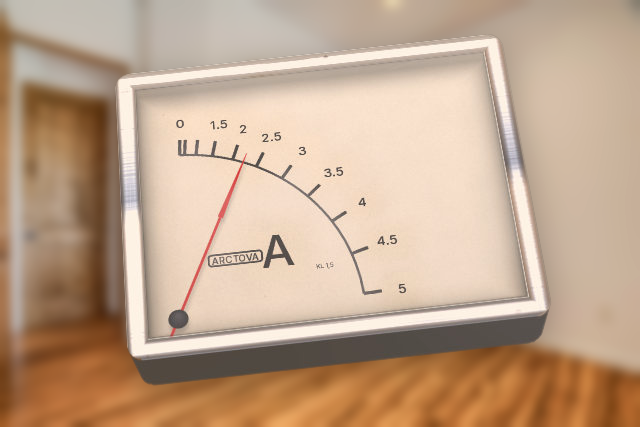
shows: value=2.25 unit=A
